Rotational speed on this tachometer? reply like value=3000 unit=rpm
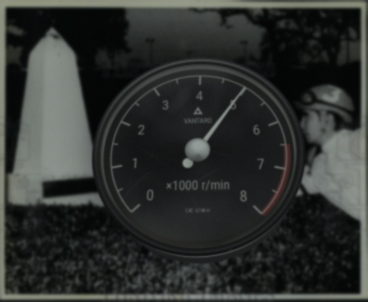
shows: value=5000 unit=rpm
